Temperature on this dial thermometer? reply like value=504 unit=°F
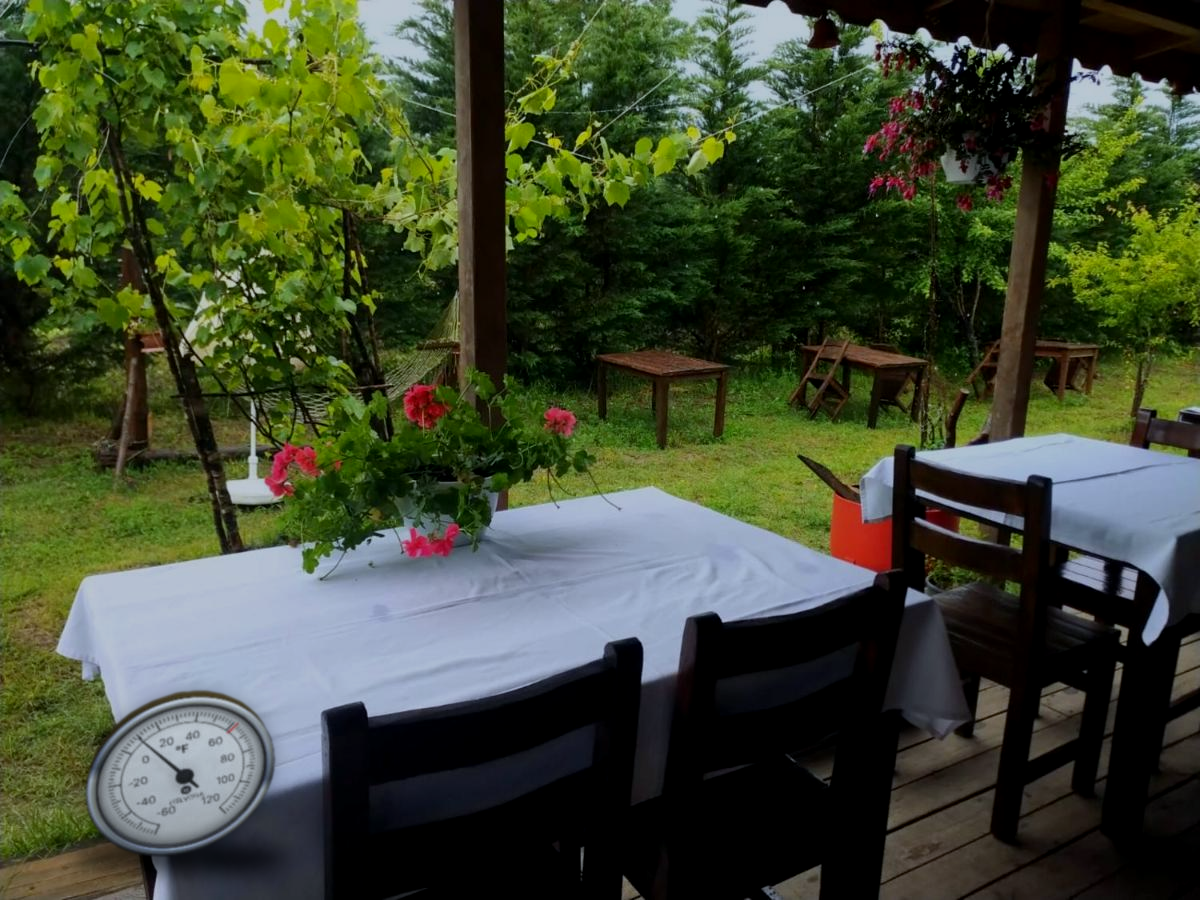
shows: value=10 unit=°F
